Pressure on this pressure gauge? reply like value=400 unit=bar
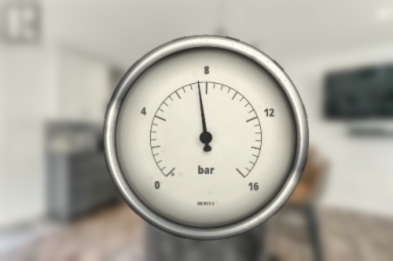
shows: value=7.5 unit=bar
